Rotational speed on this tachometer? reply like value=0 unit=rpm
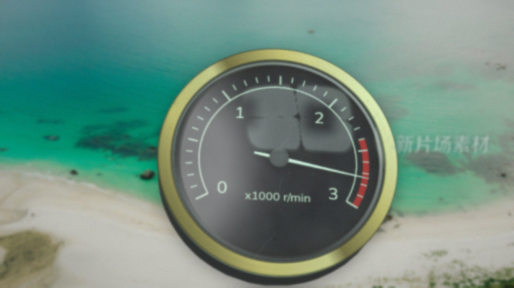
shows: value=2750 unit=rpm
